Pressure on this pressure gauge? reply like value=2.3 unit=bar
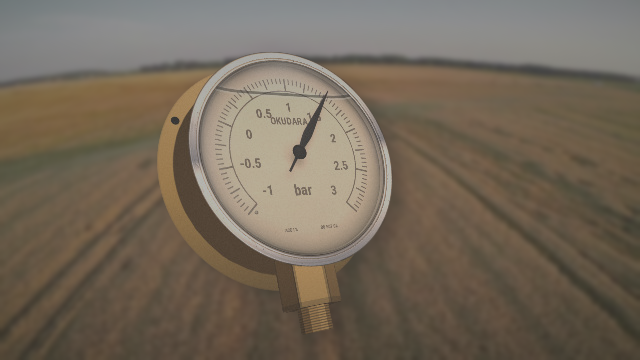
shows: value=1.5 unit=bar
